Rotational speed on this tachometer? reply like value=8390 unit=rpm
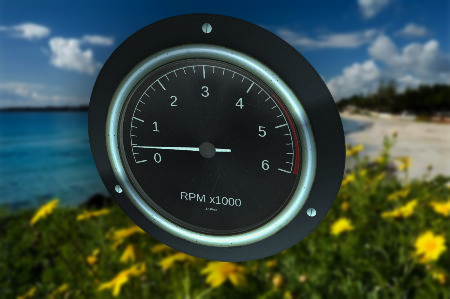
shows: value=400 unit=rpm
